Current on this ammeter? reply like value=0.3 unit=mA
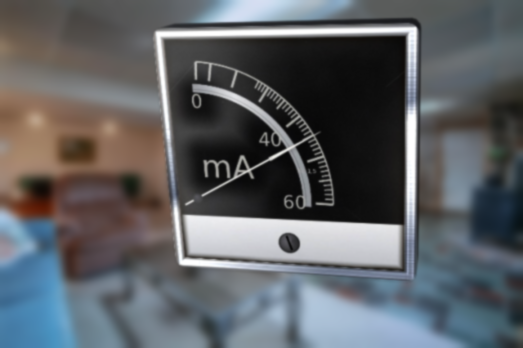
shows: value=45 unit=mA
